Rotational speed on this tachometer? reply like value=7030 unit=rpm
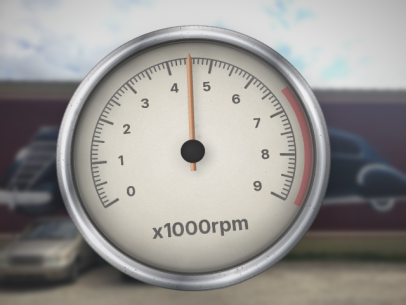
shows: value=4500 unit=rpm
